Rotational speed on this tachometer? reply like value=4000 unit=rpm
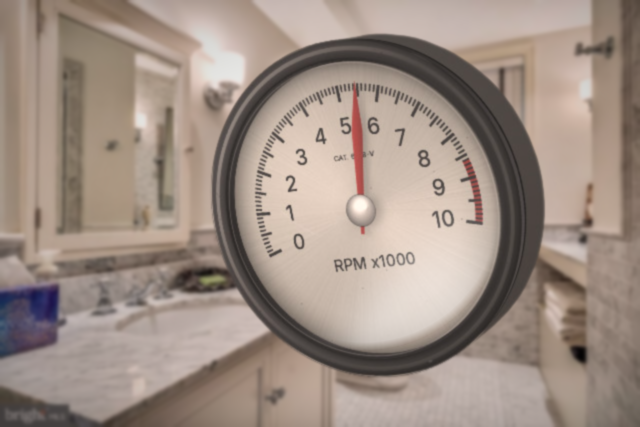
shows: value=5500 unit=rpm
